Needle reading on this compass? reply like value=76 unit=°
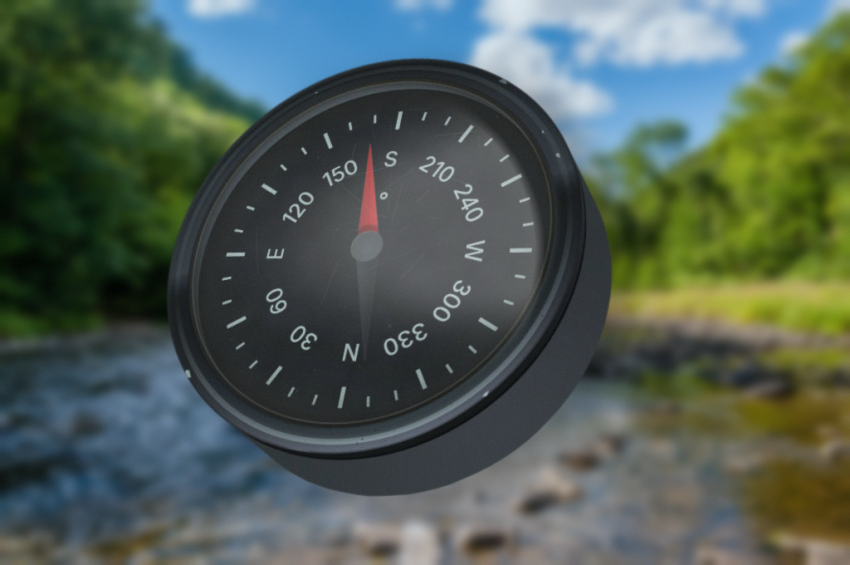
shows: value=170 unit=°
